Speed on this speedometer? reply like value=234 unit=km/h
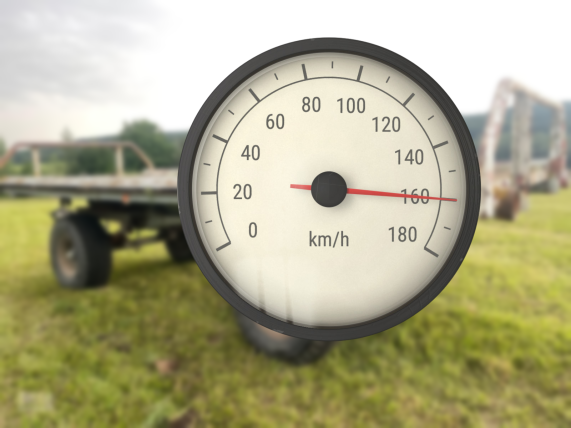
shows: value=160 unit=km/h
